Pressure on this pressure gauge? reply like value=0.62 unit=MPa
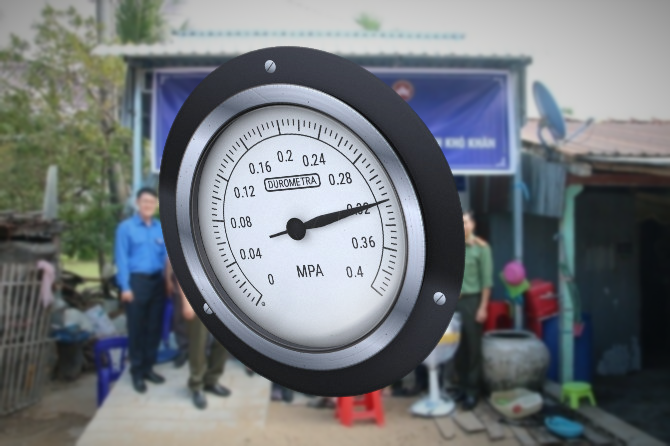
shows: value=0.32 unit=MPa
